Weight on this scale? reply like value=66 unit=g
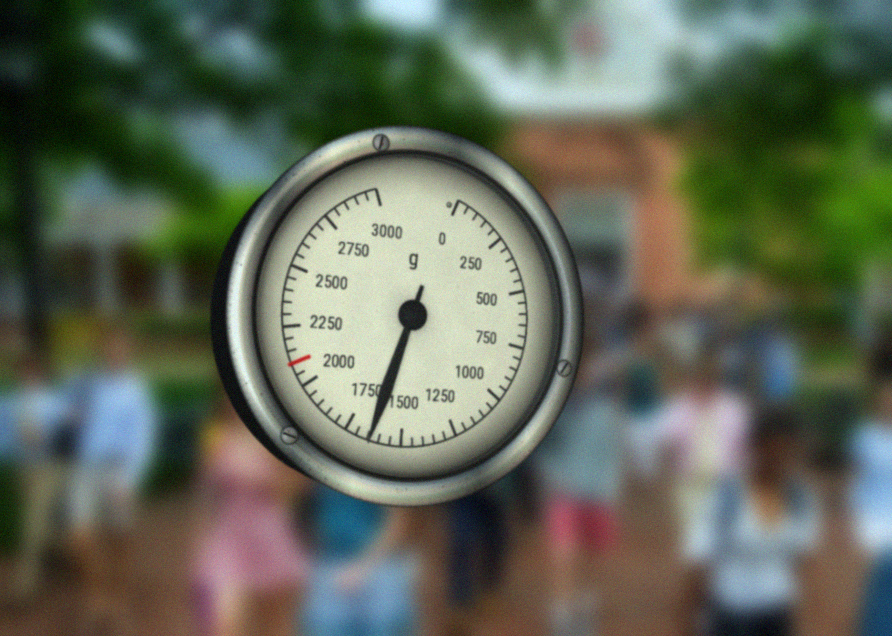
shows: value=1650 unit=g
